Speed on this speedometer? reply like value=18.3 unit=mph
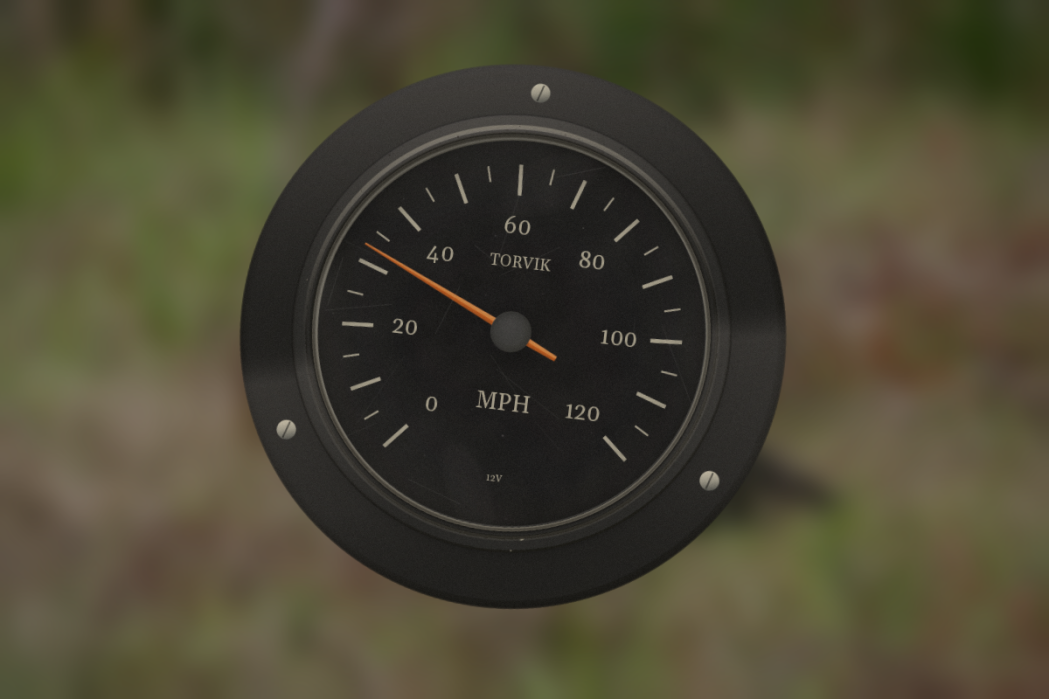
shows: value=32.5 unit=mph
